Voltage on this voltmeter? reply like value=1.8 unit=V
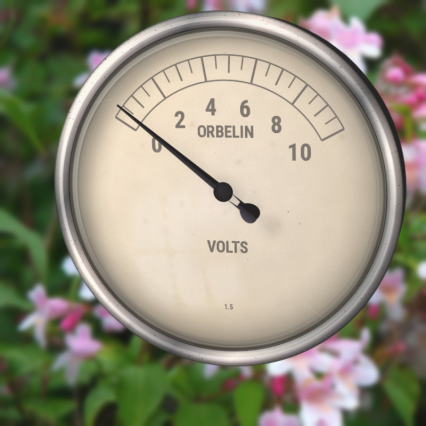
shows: value=0.5 unit=V
